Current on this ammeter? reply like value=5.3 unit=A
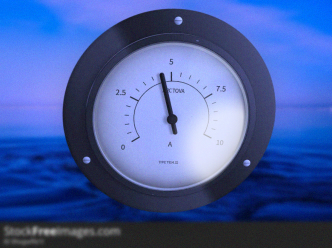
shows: value=4.5 unit=A
